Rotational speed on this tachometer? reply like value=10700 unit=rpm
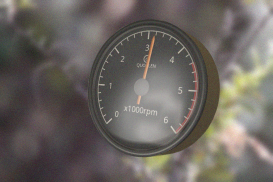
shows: value=3200 unit=rpm
